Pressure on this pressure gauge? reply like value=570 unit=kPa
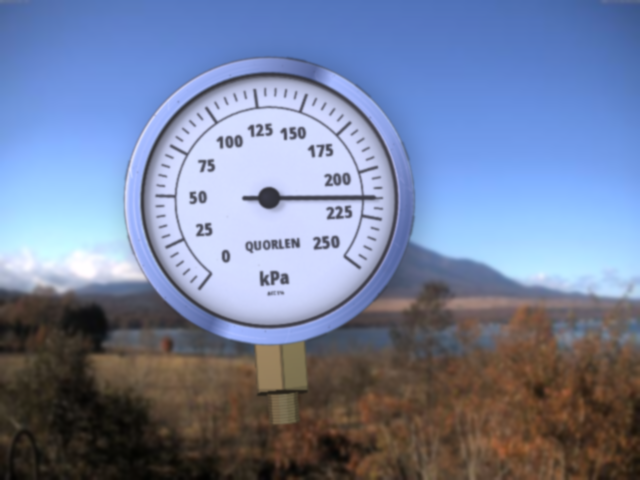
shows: value=215 unit=kPa
